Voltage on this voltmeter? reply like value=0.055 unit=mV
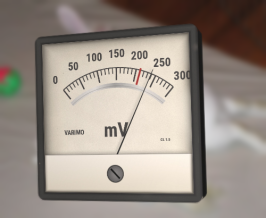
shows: value=240 unit=mV
